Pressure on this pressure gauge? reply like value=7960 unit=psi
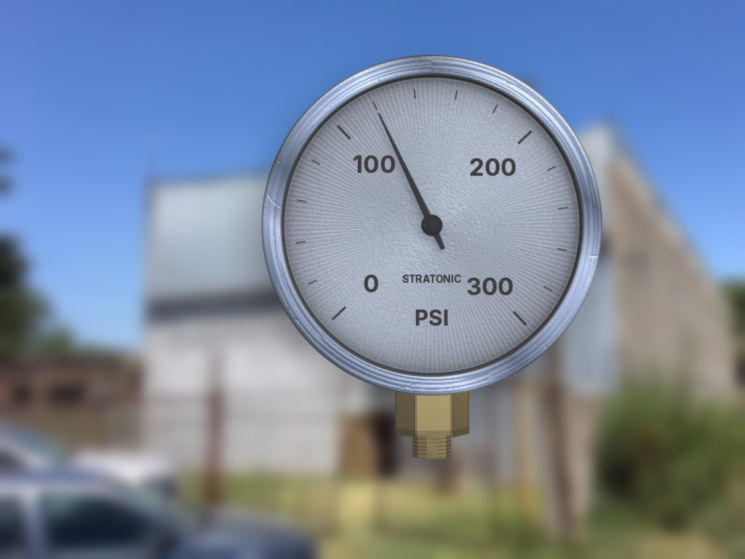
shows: value=120 unit=psi
